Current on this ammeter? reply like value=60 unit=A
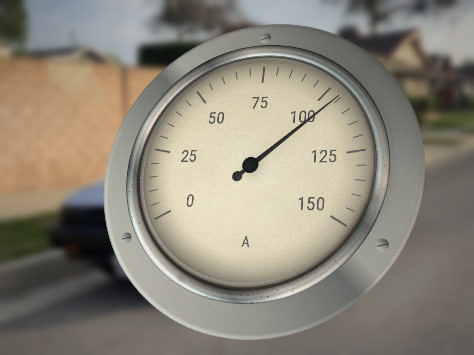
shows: value=105 unit=A
